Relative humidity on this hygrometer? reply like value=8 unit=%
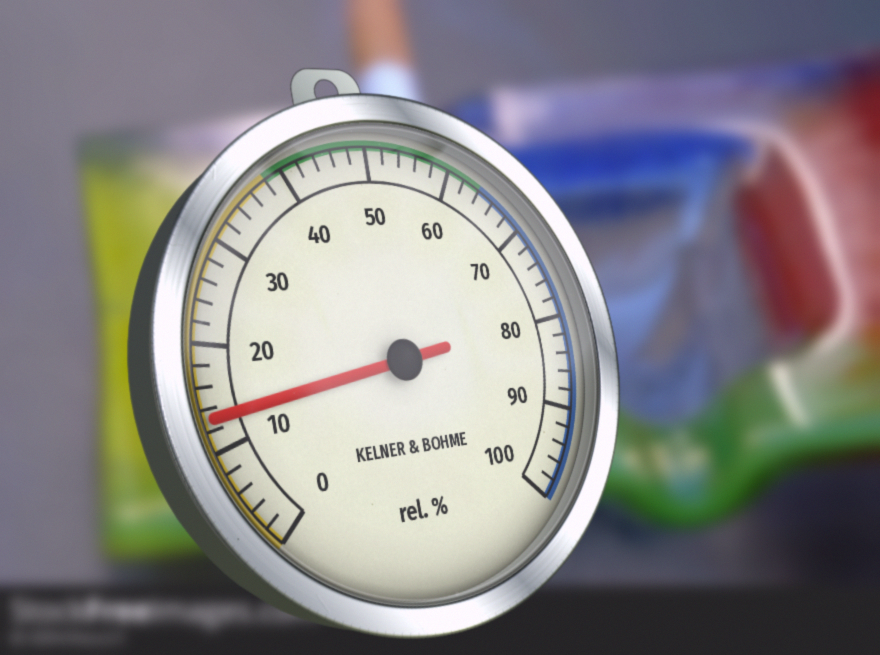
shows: value=13 unit=%
